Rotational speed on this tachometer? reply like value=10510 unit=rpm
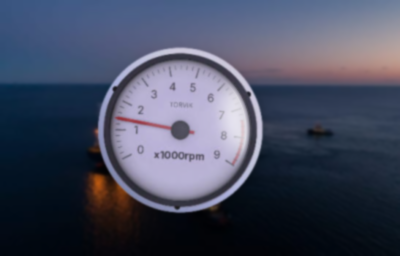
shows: value=1400 unit=rpm
